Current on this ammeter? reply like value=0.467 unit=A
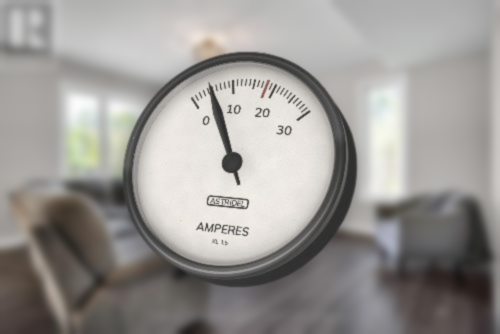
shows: value=5 unit=A
